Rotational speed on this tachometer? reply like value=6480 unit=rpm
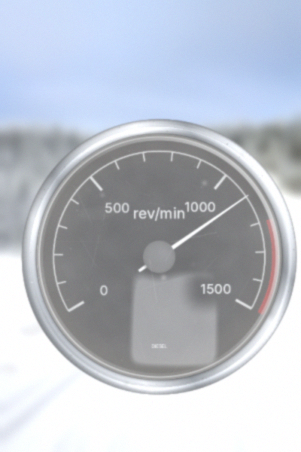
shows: value=1100 unit=rpm
